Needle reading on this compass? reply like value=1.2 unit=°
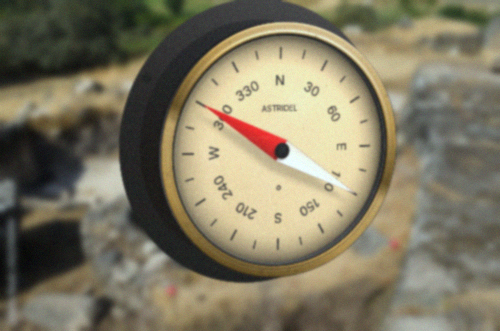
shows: value=300 unit=°
